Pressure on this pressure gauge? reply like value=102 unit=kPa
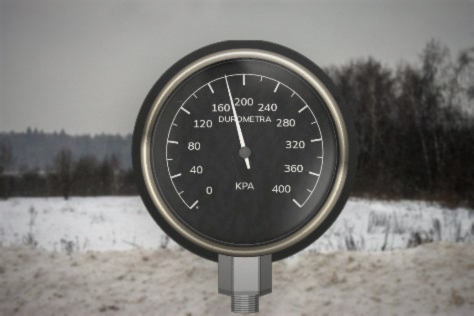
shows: value=180 unit=kPa
